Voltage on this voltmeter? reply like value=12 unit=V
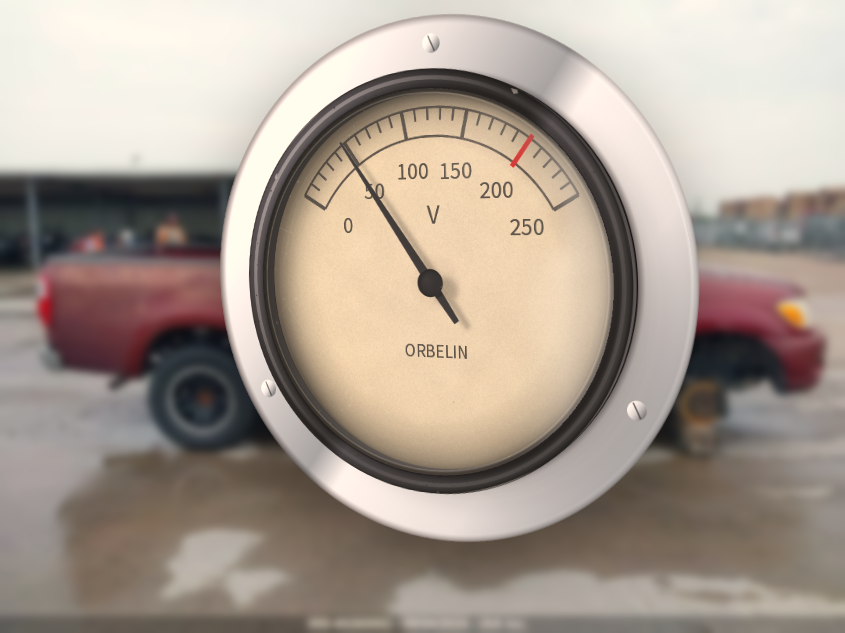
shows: value=50 unit=V
